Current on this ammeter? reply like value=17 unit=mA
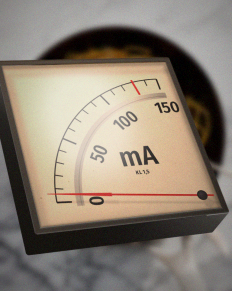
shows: value=5 unit=mA
